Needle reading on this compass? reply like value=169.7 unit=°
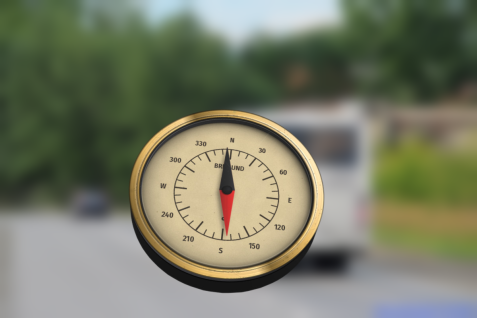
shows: value=175 unit=°
